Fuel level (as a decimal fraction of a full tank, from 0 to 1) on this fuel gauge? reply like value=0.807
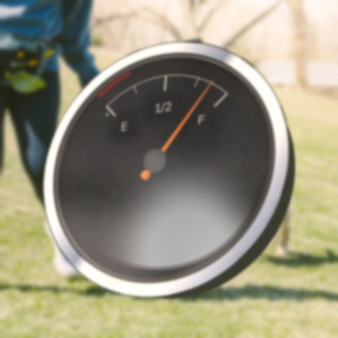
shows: value=0.875
